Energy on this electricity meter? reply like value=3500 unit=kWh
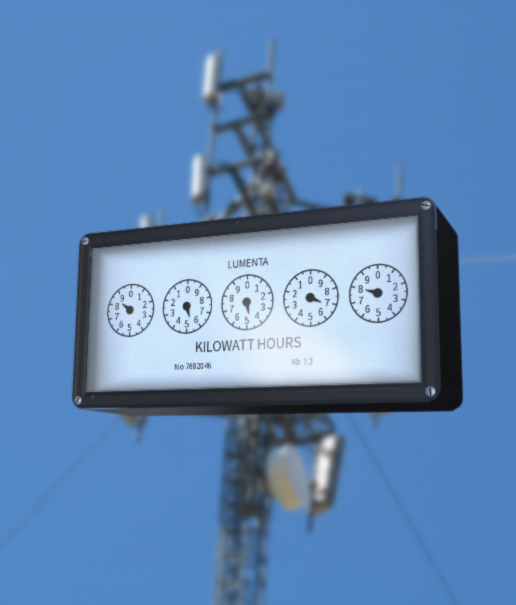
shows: value=85468 unit=kWh
